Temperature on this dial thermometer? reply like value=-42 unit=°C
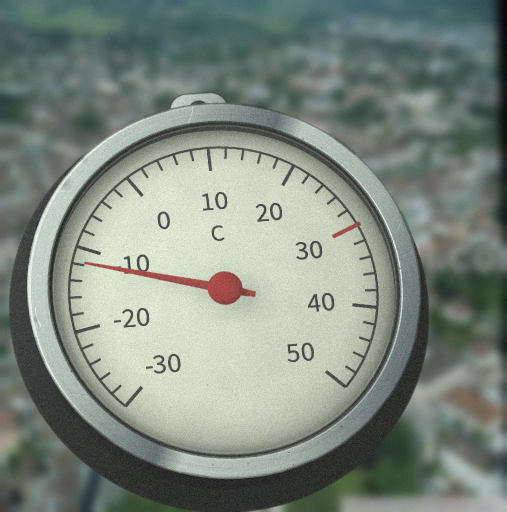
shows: value=-12 unit=°C
